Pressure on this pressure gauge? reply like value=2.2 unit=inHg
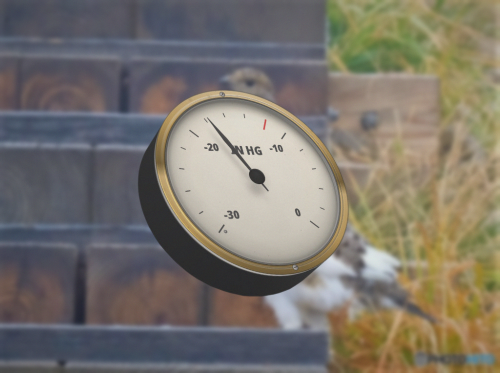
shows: value=-18 unit=inHg
